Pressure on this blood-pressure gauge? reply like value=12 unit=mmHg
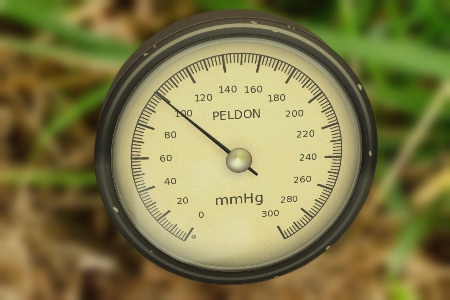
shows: value=100 unit=mmHg
